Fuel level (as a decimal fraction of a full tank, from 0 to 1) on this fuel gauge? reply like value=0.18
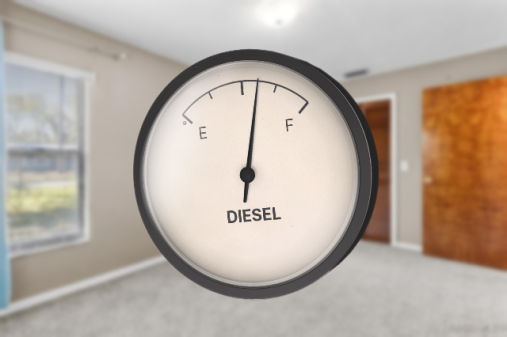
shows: value=0.625
